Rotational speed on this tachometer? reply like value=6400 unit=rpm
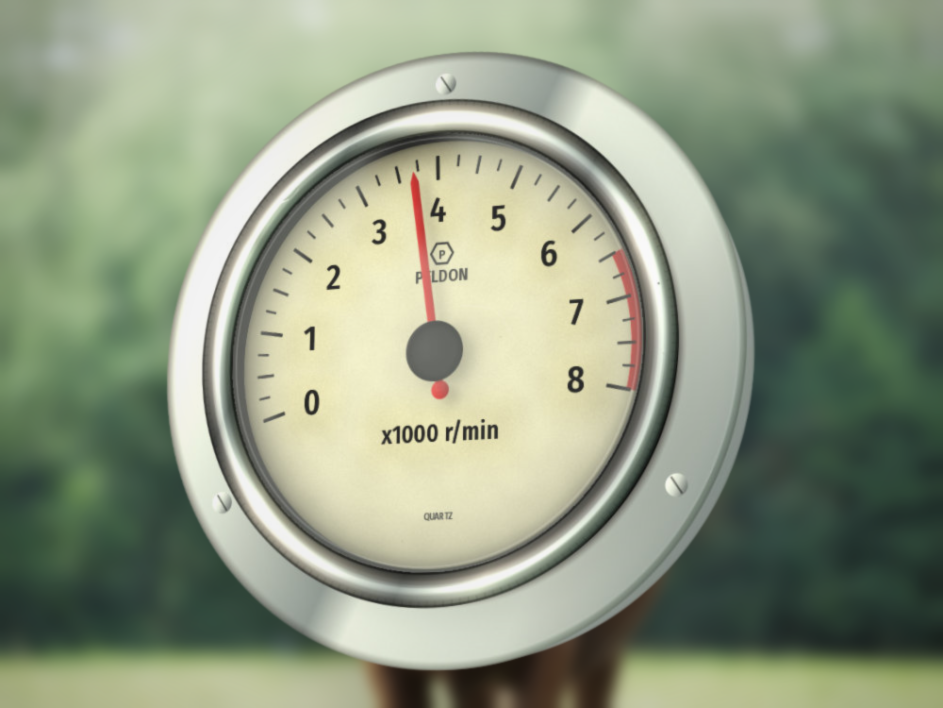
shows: value=3750 unit=rpm
